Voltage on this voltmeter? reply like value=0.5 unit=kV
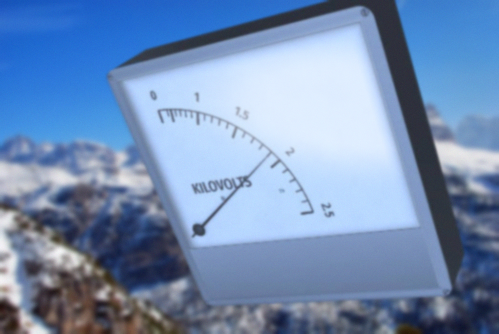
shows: value=1.9 unit=kV
